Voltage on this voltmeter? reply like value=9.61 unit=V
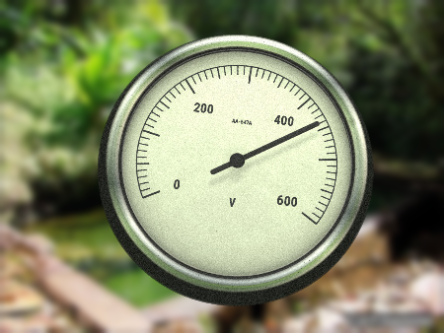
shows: value=440 unit=V
